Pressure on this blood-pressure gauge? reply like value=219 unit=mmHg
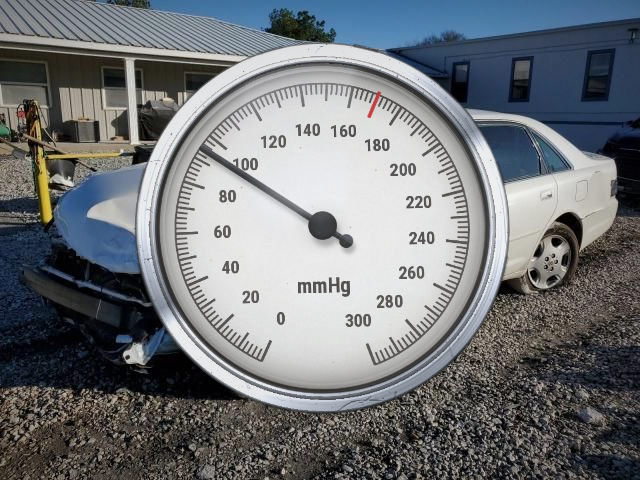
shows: value=94 unit=mmHg
